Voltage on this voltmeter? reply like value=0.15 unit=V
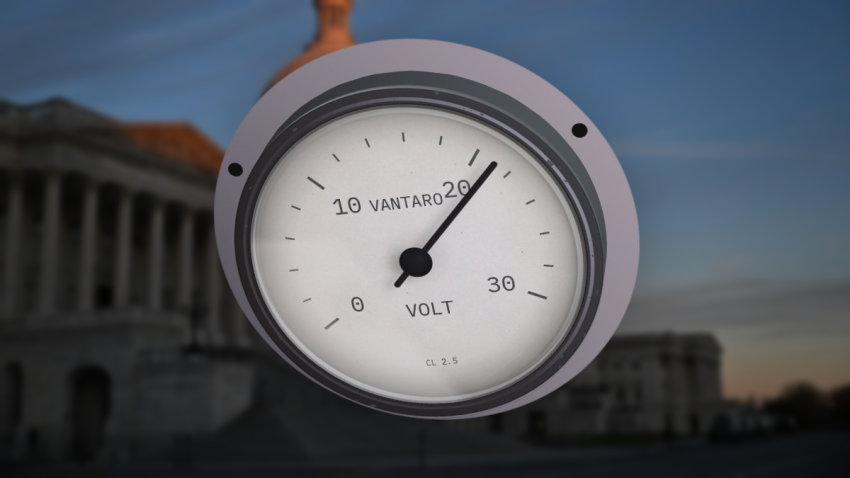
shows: value=21 unit=V
